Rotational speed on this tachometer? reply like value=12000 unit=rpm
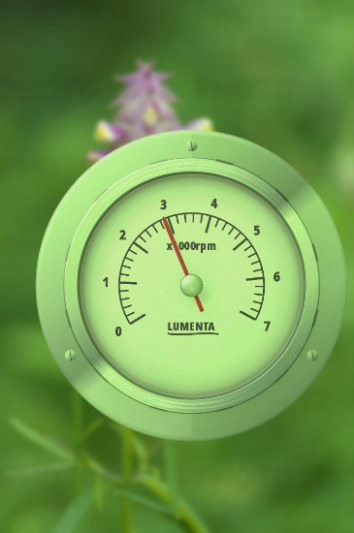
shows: value=2900 unit=rpm
